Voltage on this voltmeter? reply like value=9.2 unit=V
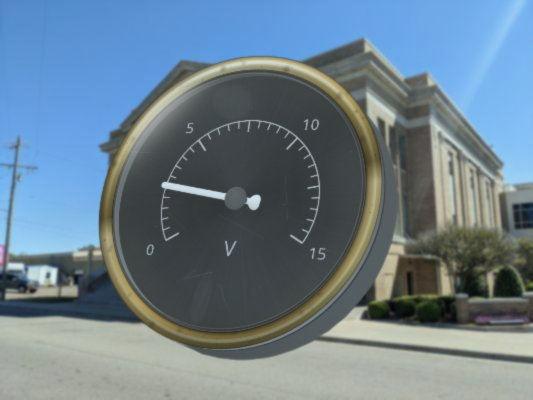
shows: value=2.5 unit=V
